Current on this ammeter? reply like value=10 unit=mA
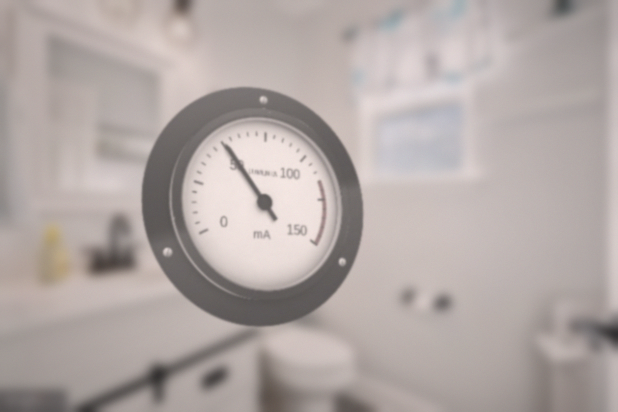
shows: value=50 unit=mA
